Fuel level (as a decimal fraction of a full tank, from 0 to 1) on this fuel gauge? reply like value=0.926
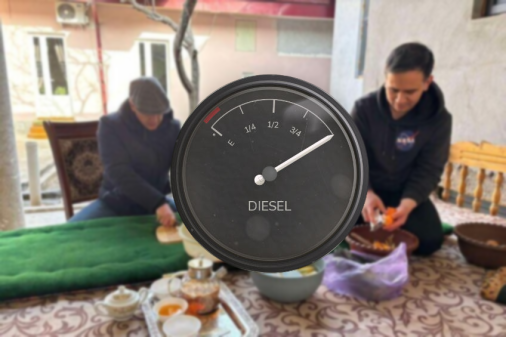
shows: value=1
